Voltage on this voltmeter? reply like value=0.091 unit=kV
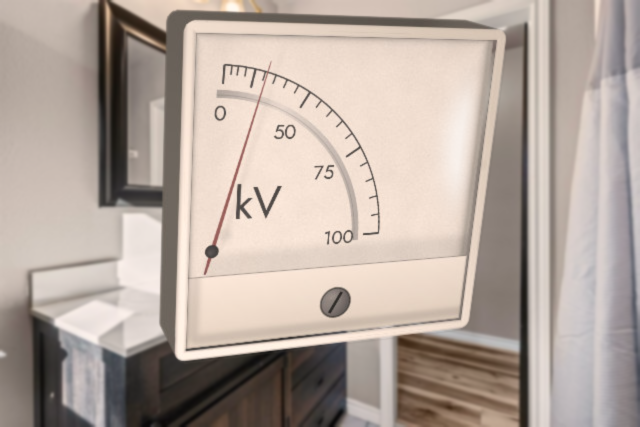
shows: value=30 unit=kV
